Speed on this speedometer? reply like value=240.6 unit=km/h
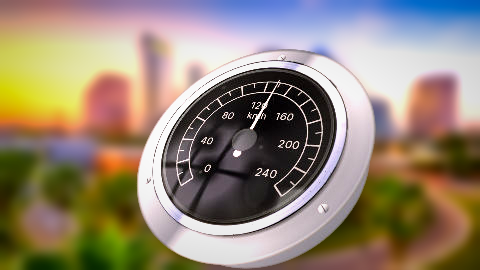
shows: value=130 unit=km/h
